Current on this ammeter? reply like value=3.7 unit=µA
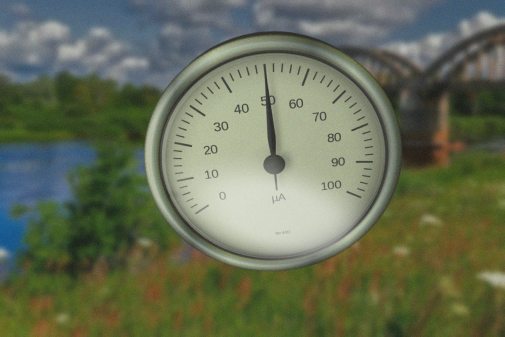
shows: value=50 unit=µA
